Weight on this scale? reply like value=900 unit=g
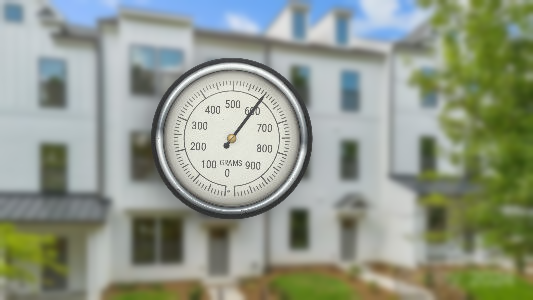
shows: value=600 unit=g
